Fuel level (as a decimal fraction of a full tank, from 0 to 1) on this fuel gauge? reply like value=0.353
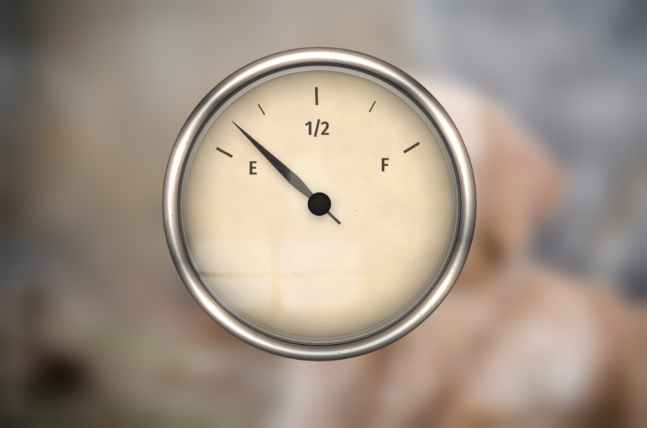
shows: value=0.125
